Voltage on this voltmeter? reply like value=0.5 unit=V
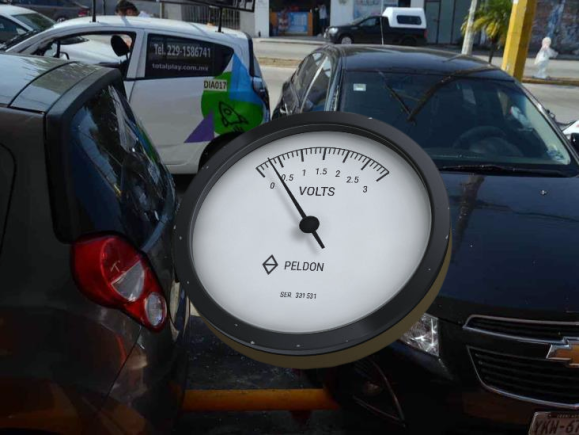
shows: value=0.3 unit=V
